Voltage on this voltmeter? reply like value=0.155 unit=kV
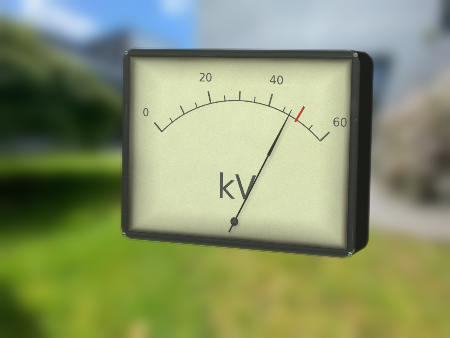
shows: value=47.5 unit=kV
